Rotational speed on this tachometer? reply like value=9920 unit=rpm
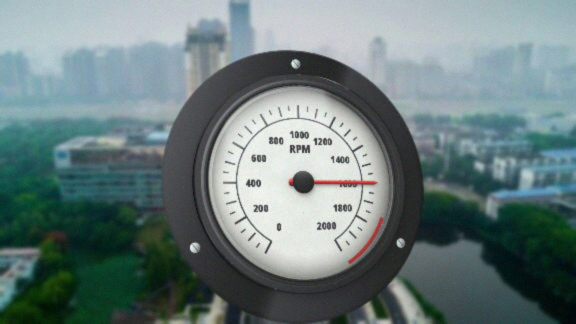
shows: value=1600 unit=rpm
